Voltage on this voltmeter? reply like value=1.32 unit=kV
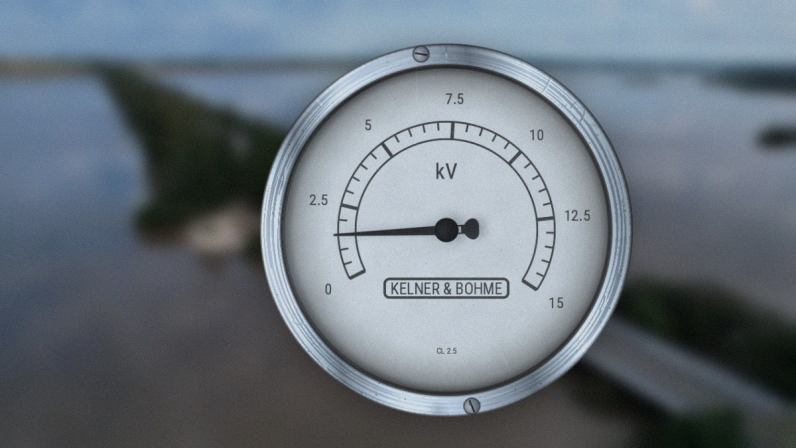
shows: value=1.5 unit=kV
